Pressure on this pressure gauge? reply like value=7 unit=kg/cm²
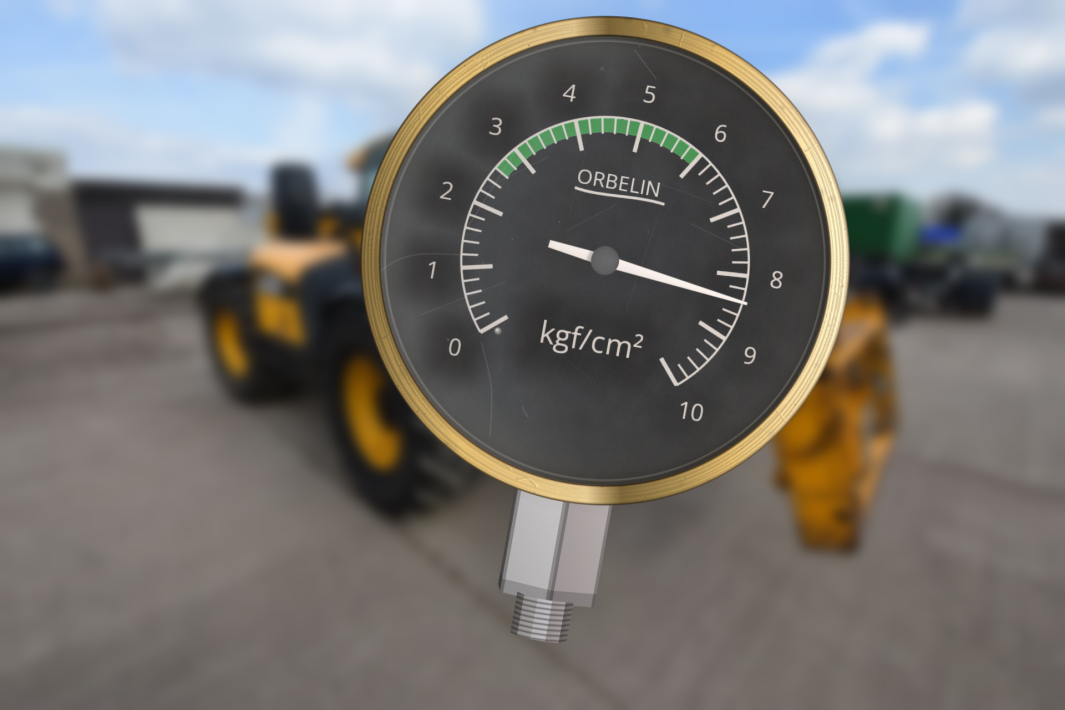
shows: value=8.4 unit=kg/cm²
